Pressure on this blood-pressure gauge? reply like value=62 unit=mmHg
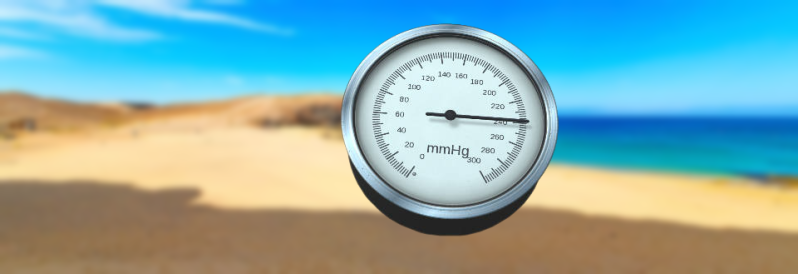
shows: value=240 unit=mmHg
